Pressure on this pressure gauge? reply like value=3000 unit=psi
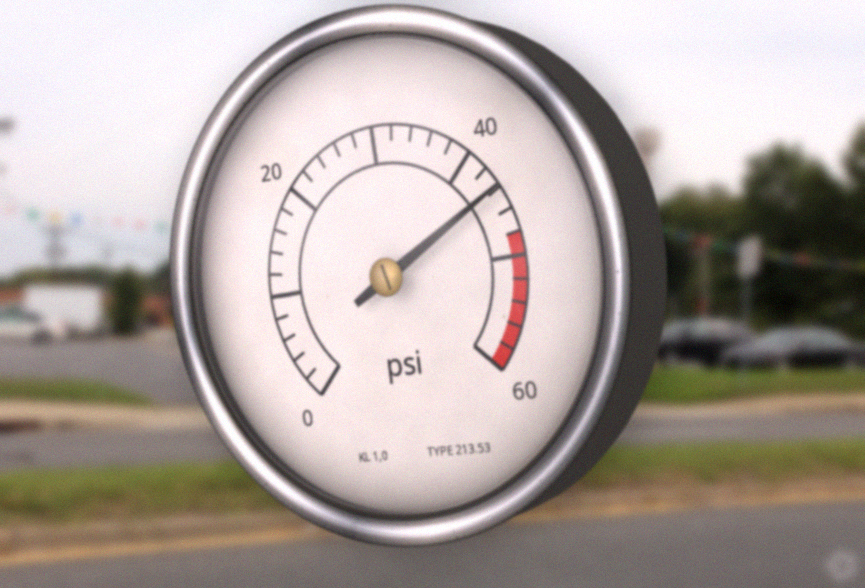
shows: value=44 unit=psi
